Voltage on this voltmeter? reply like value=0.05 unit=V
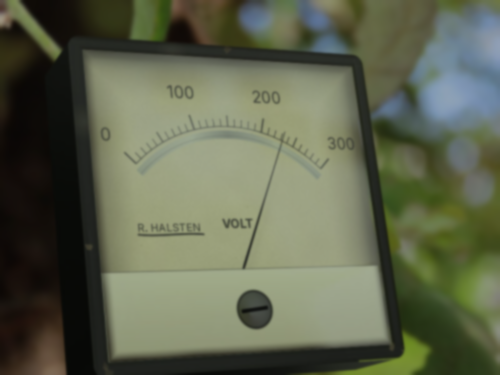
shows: value=230 unit=V
